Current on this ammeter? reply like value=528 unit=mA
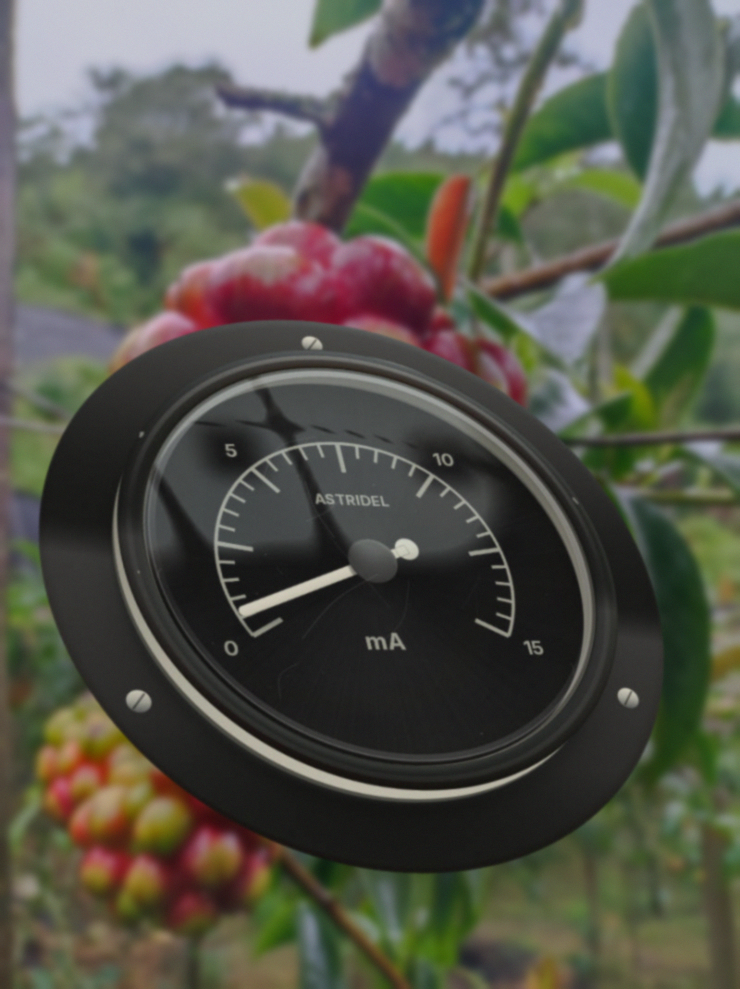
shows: value=0.5 unit=mA
